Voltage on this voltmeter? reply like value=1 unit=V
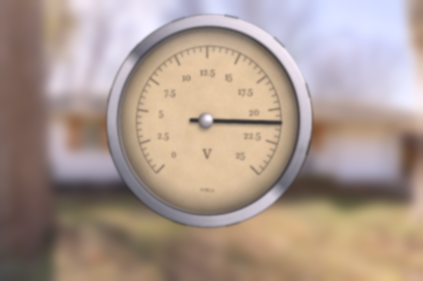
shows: value=21 unit=V
